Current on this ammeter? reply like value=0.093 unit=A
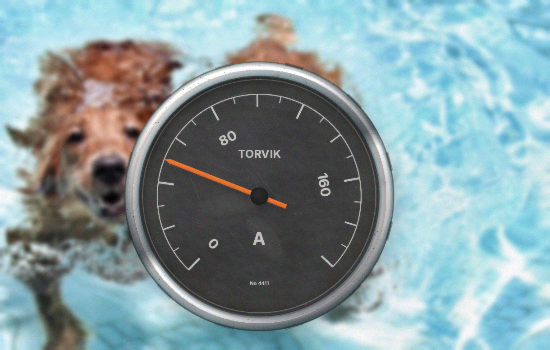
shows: value=50 unit=A
